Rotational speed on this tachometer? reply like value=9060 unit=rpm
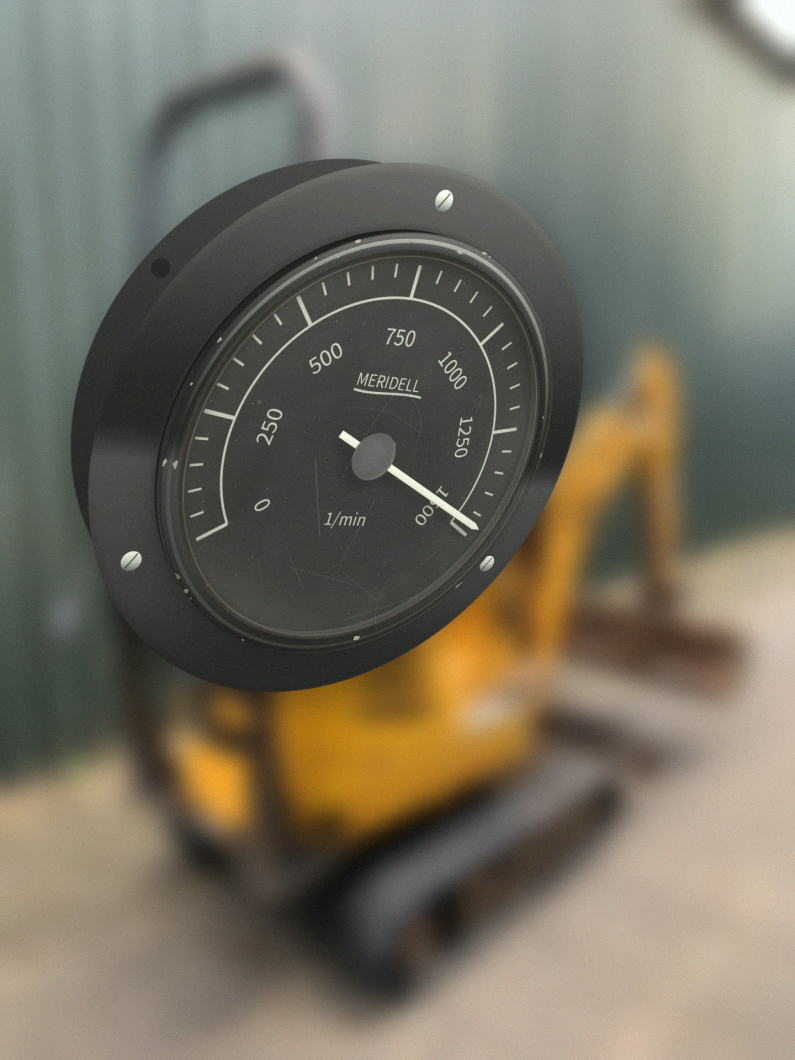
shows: value=1475 unit=rpm
